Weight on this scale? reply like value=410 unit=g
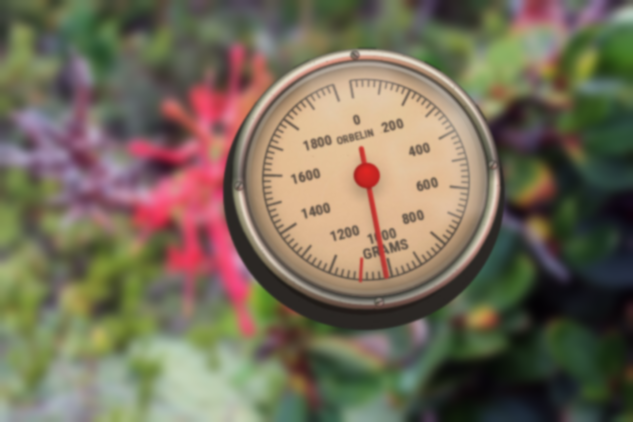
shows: value=1020 unit=g
